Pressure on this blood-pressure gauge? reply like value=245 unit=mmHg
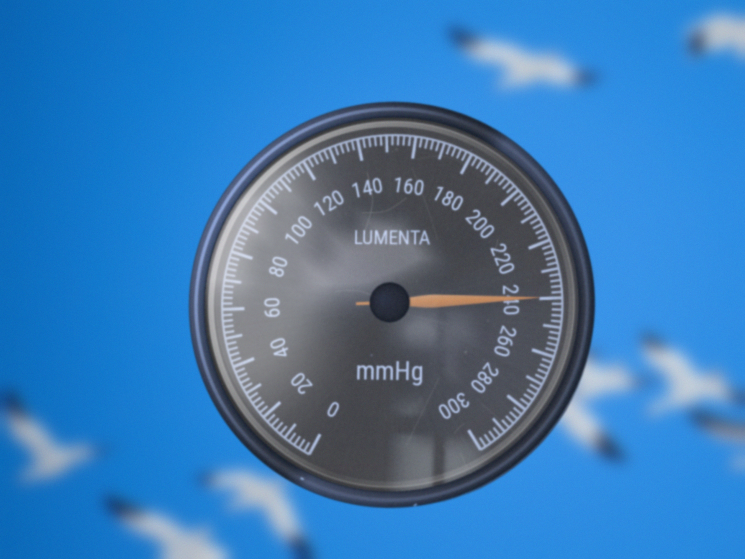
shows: value=240 unit=mmHg
